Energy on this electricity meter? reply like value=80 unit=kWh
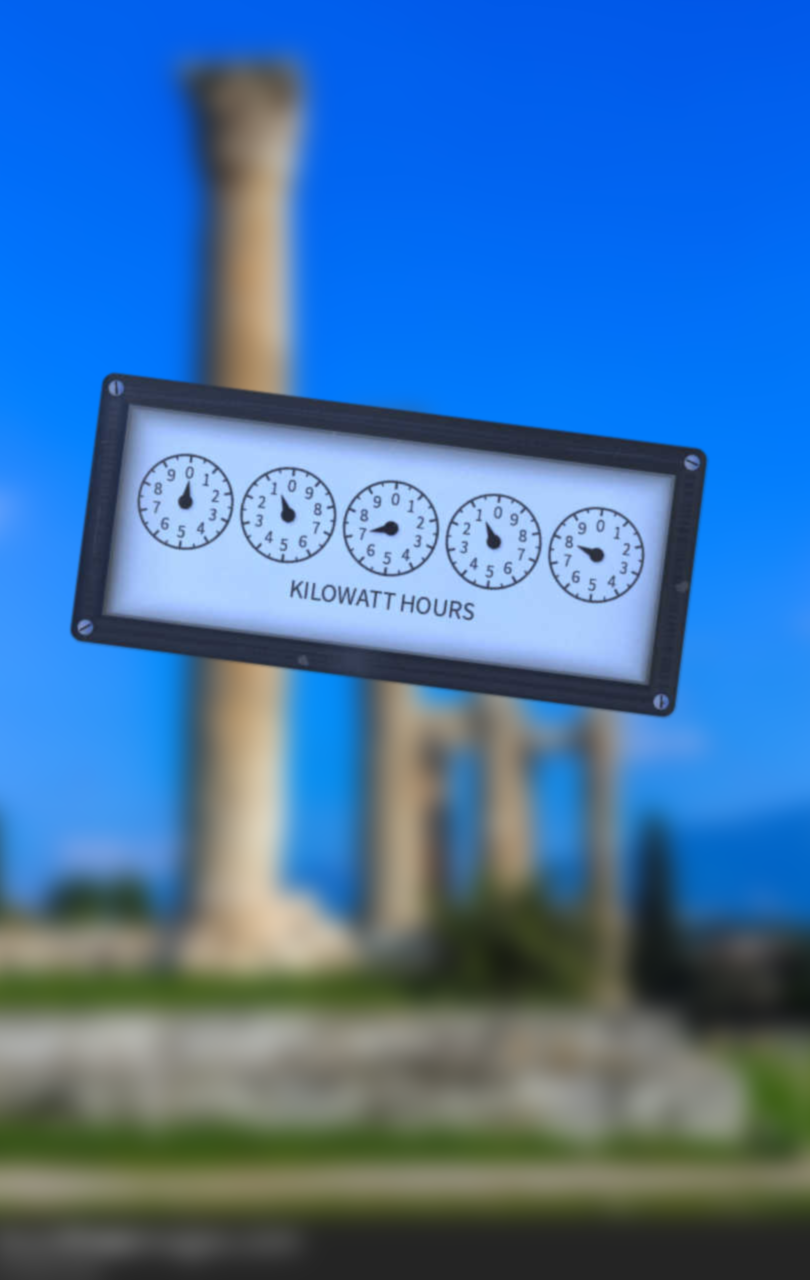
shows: value=708 unit=kWh
